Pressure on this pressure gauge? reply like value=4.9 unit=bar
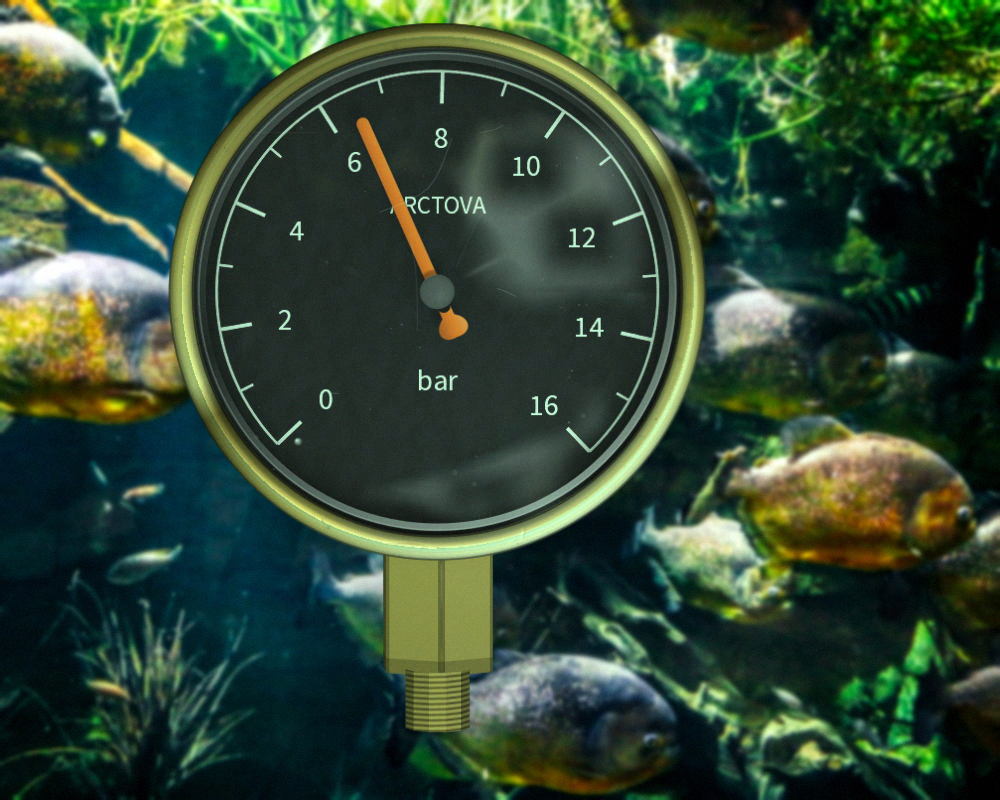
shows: value=6.5 unit=bar
